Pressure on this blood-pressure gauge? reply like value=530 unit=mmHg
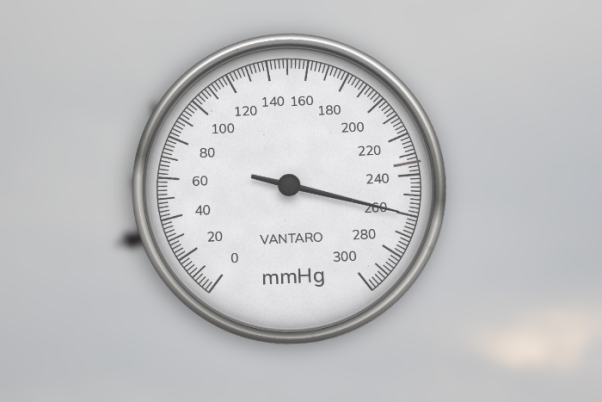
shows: value=260 unit=mmHg
